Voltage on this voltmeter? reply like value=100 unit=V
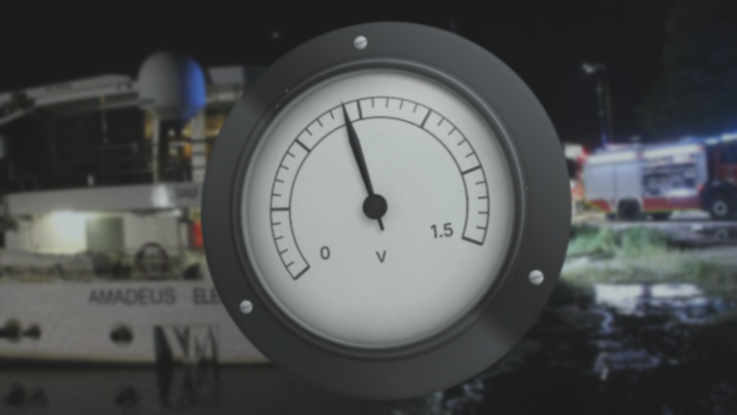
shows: value=0.7 unit=V
